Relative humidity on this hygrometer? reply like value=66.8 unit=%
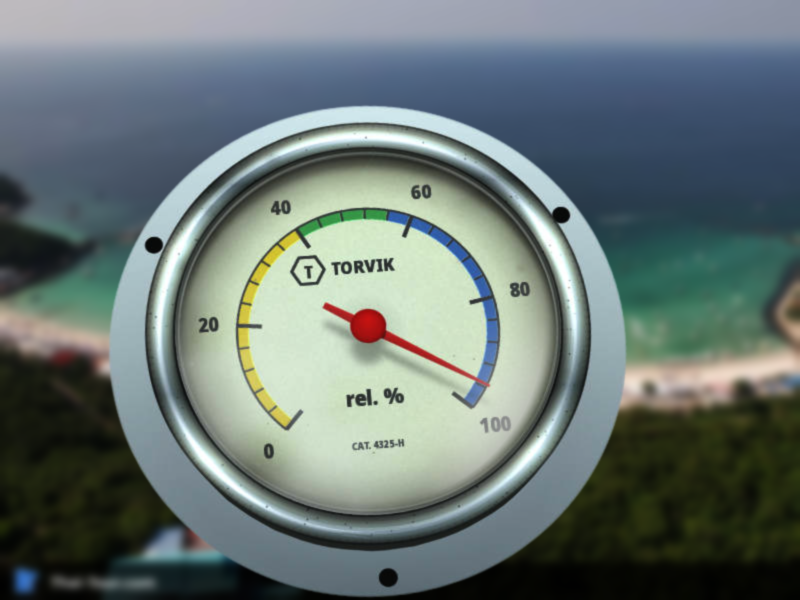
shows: value=96 unit=%
